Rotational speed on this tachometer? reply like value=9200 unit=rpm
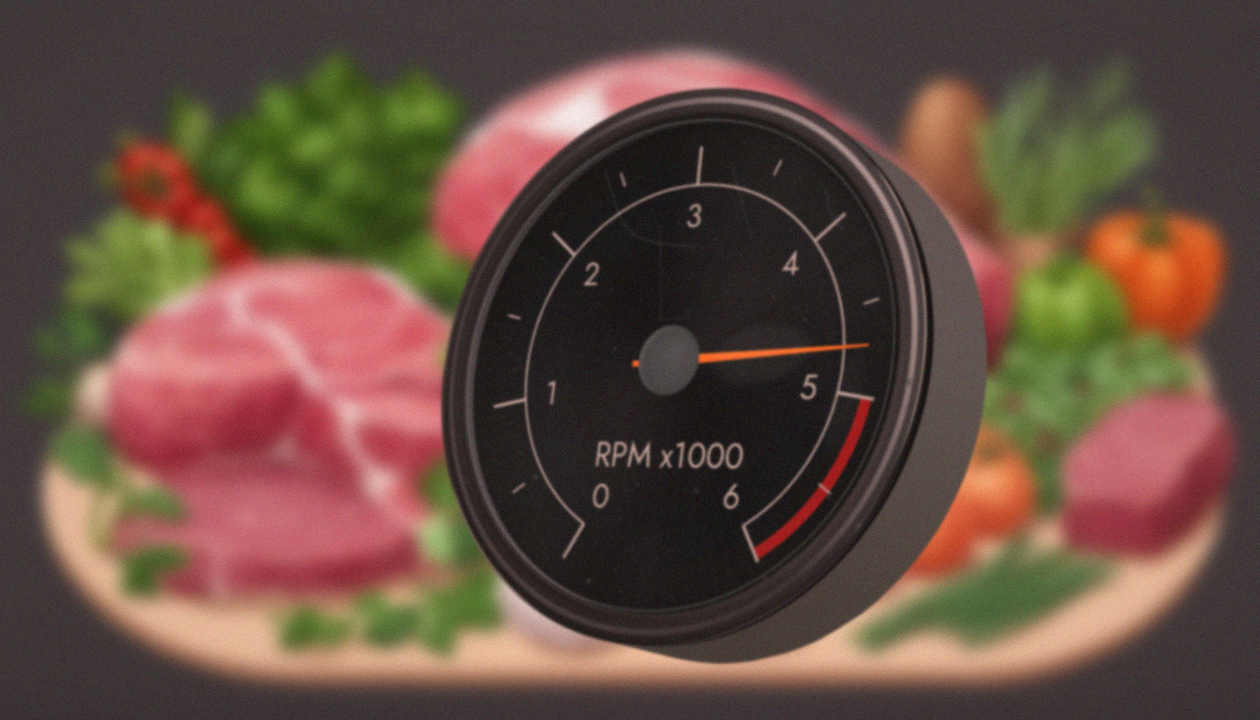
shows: value=4750 unit=rpm
